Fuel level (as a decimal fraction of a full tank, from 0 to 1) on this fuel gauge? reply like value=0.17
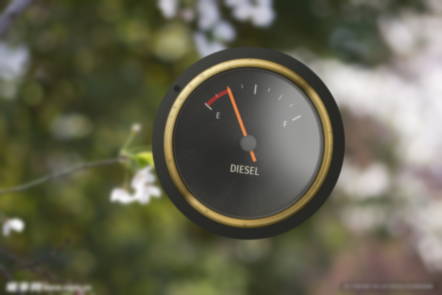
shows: value=0.25
